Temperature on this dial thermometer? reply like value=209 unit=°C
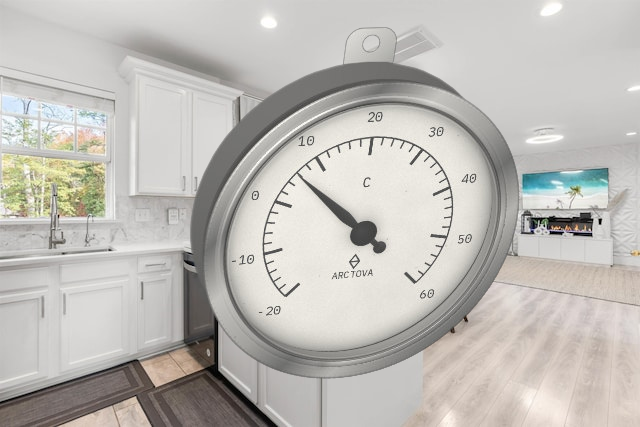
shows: value=6 unit=°C
